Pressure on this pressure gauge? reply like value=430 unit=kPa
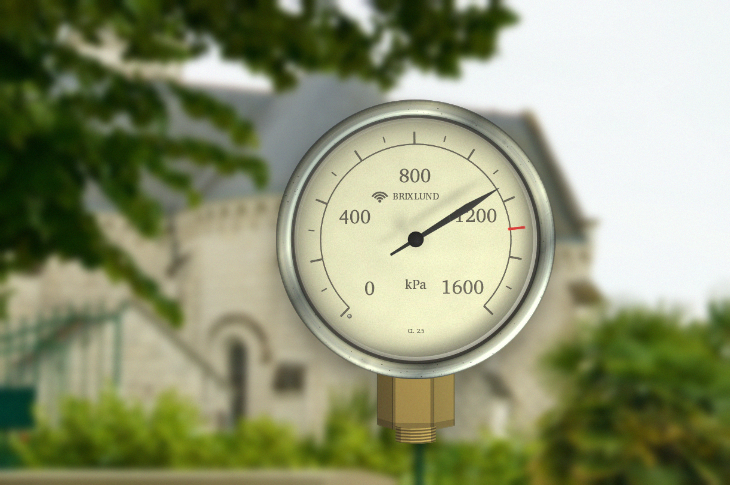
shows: value=1150 unit=kPa
